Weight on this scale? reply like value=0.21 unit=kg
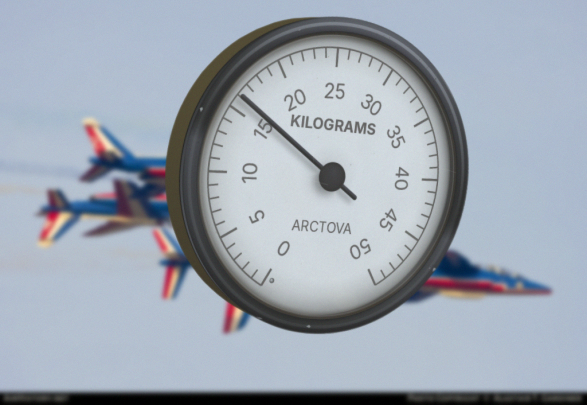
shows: value=16 unit=kg
